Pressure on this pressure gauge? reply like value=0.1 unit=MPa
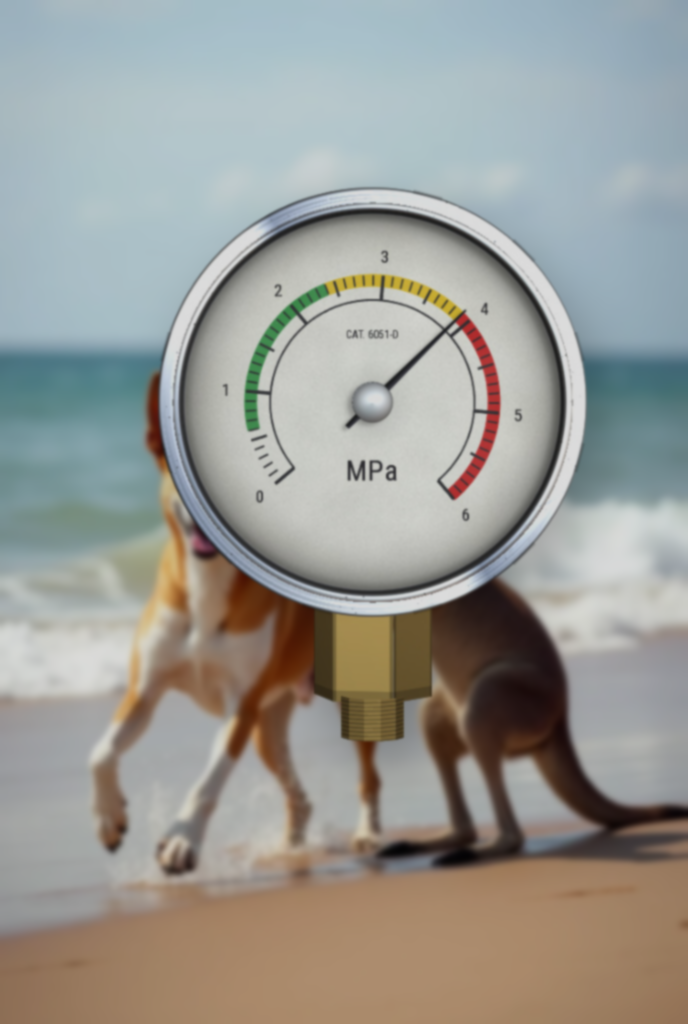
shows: value=3.9 unit=MPa
